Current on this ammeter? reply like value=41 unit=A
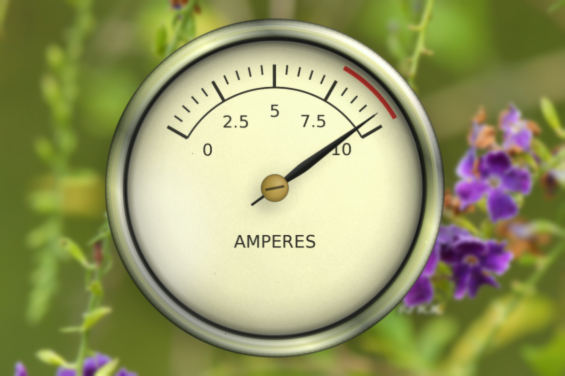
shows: value=9.5 unit=A
